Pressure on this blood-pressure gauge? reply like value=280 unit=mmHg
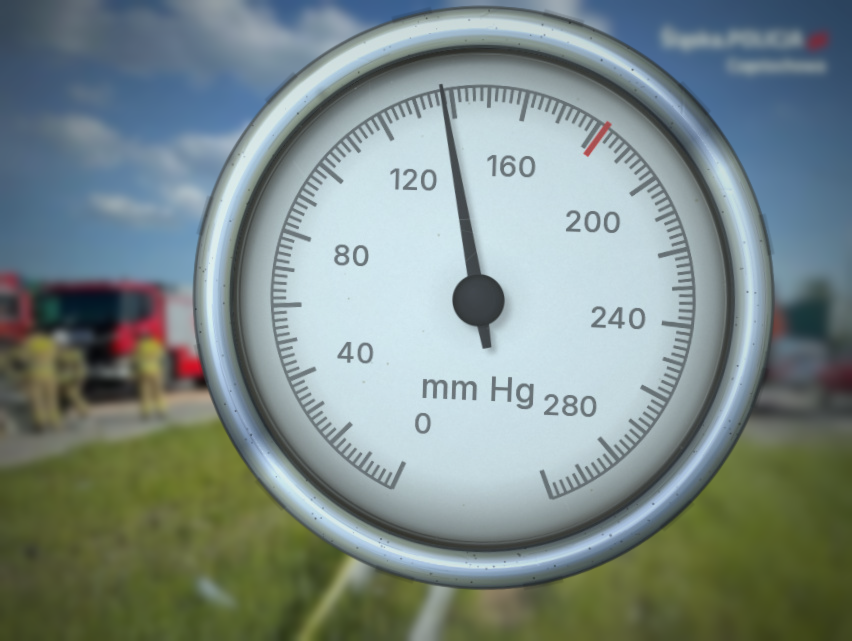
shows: value=138 unit=mmHg
